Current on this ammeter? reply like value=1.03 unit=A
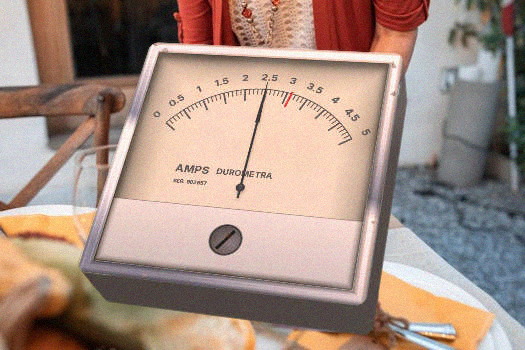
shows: value=2.5 unit=A
